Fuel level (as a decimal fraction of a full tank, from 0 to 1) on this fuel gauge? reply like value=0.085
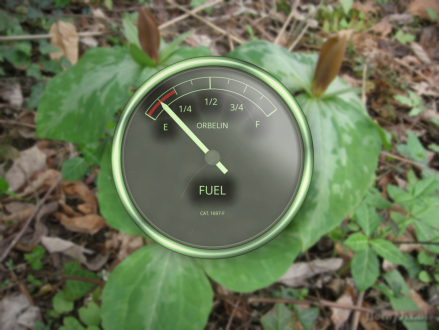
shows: value=0.125
